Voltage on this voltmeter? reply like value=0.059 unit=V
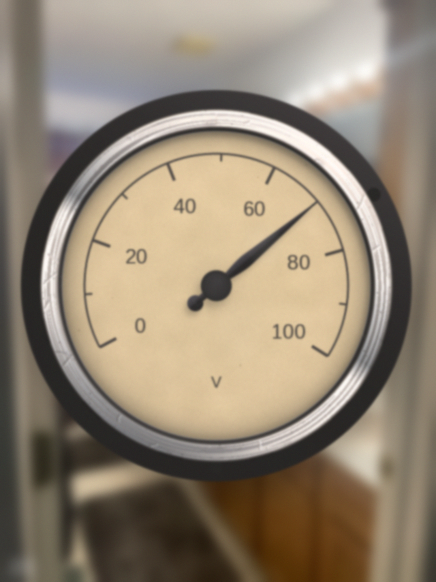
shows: value=70 unit=V
